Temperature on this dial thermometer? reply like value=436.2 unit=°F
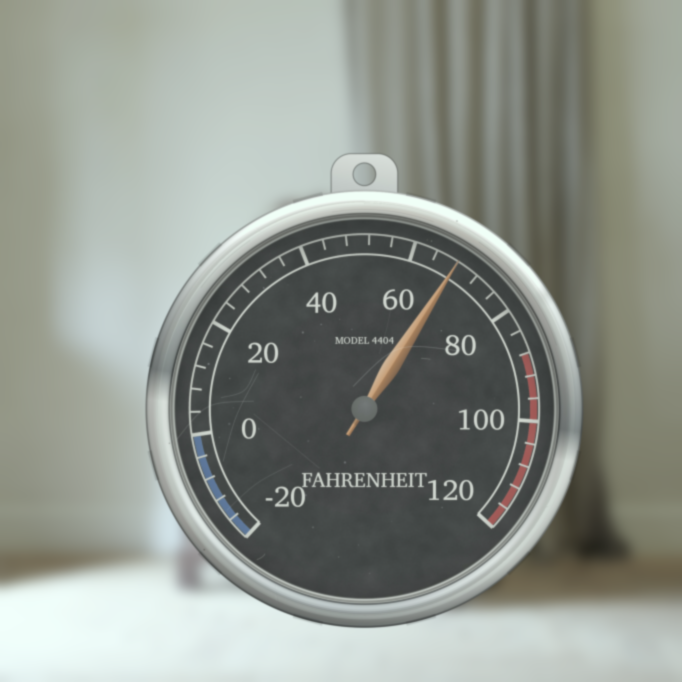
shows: value=68 unit=°F
